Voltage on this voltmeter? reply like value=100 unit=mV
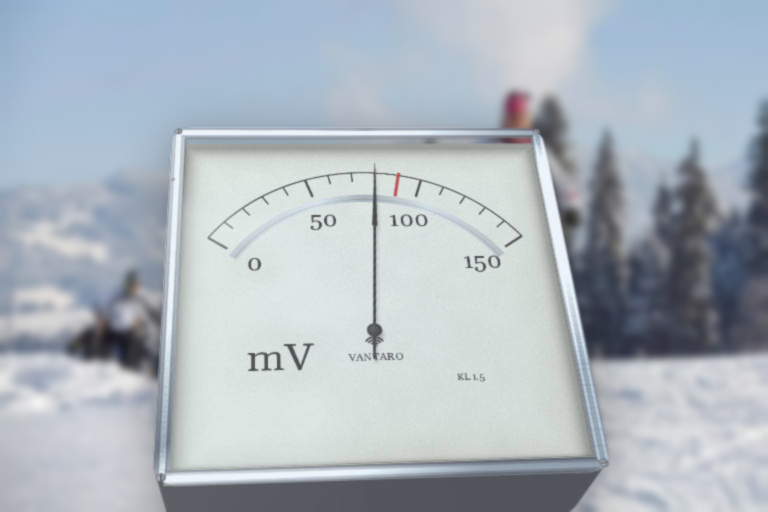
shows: value=80 unit=mV
